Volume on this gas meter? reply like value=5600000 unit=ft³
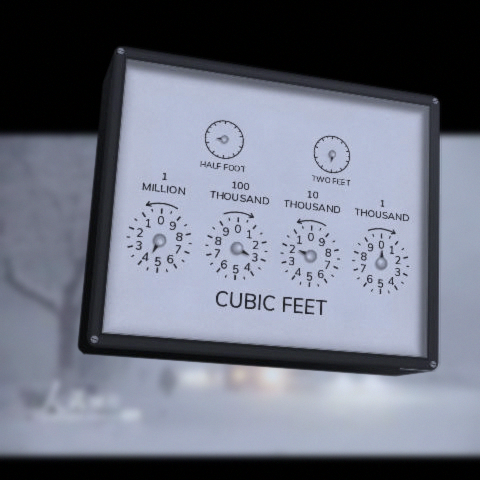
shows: value=432000 unit=ft³
